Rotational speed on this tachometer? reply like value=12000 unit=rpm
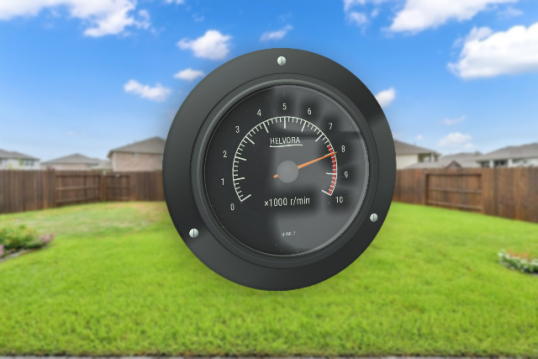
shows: value=8000 unit=rpm
